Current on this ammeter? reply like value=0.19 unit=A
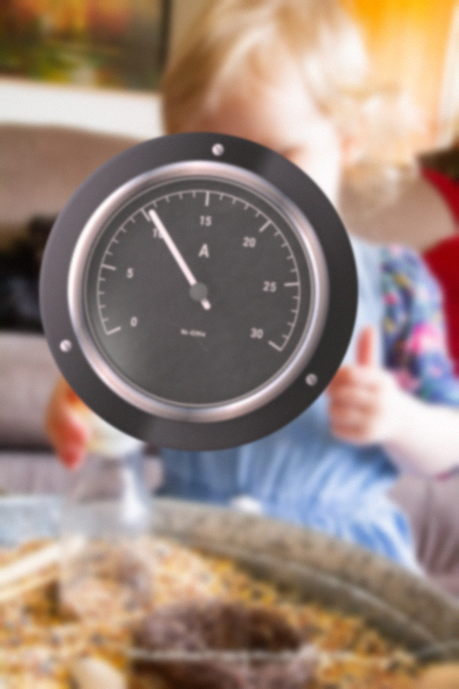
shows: value=10.5 unit=A
